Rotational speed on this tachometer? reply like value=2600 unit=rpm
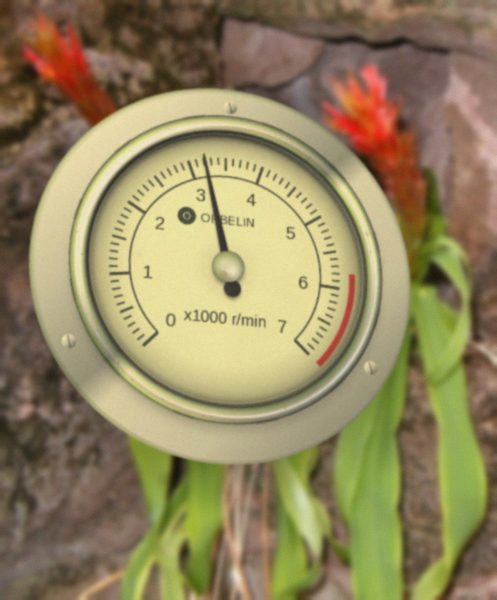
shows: value=3200 unit=rpm
